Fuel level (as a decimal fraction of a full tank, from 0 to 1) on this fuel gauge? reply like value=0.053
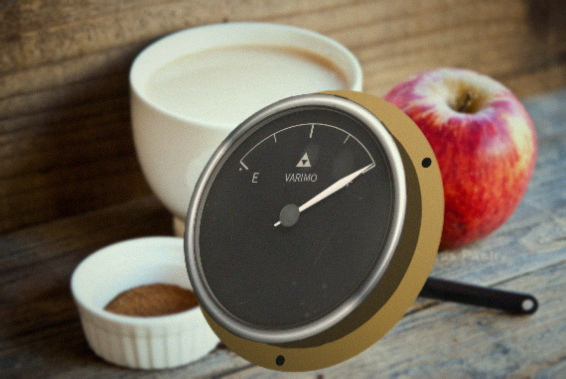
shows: value=1
